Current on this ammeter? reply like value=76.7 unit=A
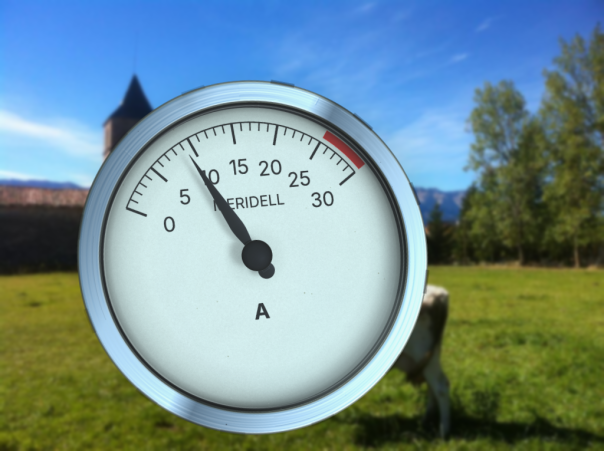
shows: value=9 unit=A
